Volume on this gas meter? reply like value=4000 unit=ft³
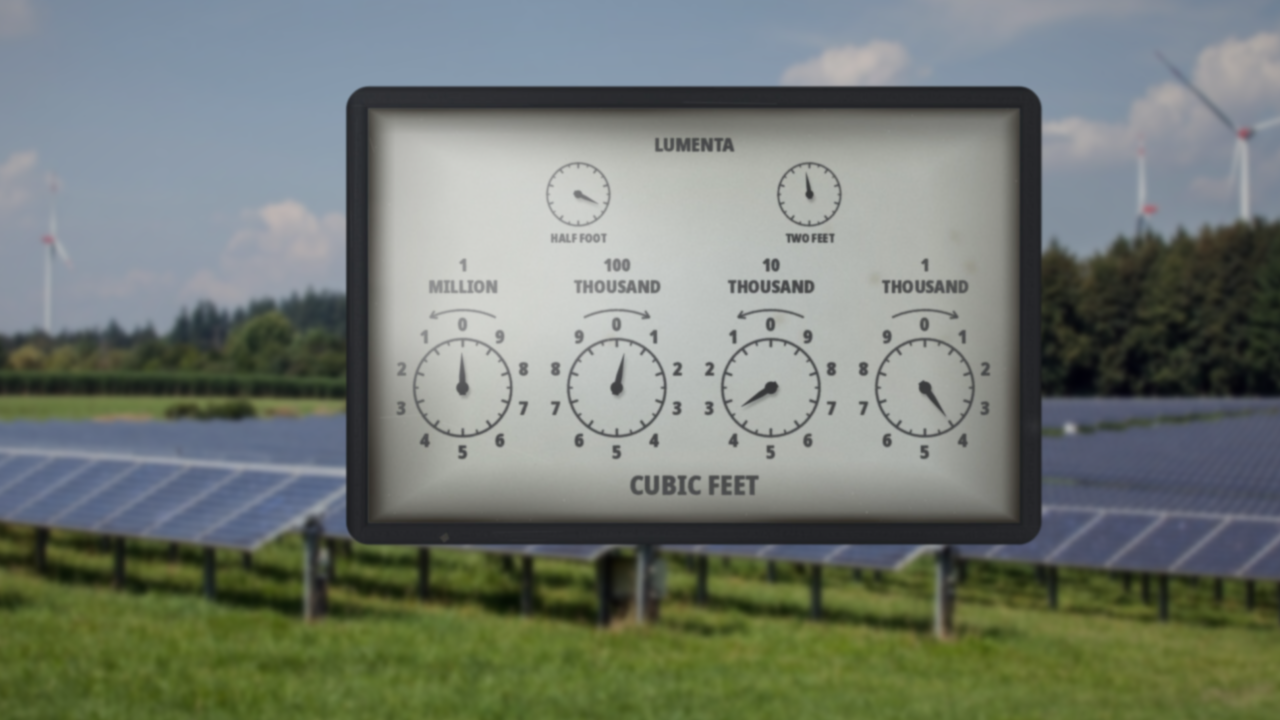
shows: value=3400 unit=ft³
